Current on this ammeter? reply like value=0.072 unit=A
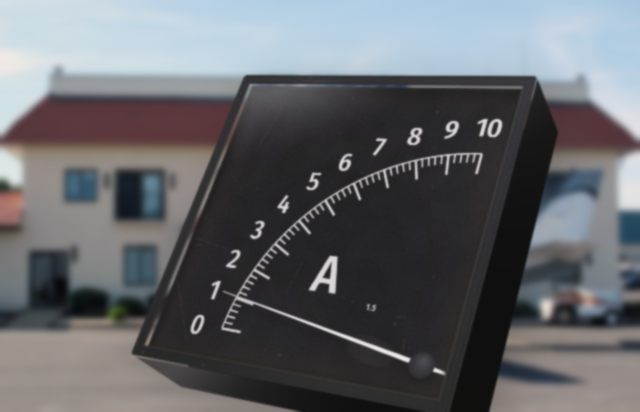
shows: value=1 unit=A
